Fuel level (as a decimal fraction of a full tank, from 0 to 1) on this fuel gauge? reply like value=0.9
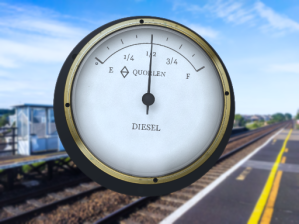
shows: value=0.5
